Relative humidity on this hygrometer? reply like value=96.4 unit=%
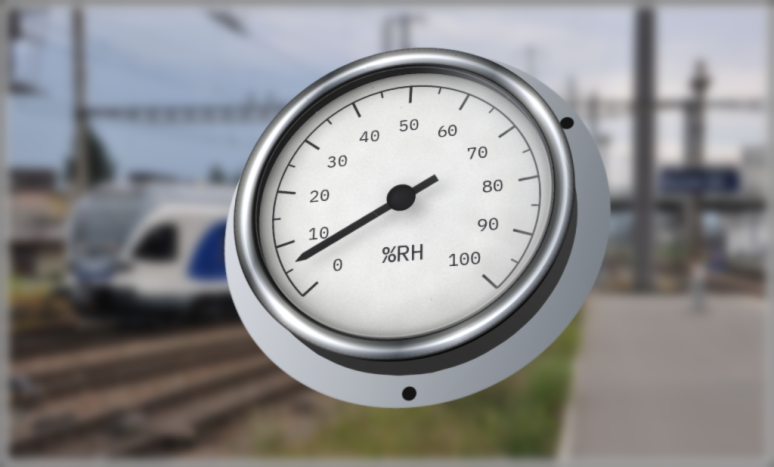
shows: value=5 unit=%
